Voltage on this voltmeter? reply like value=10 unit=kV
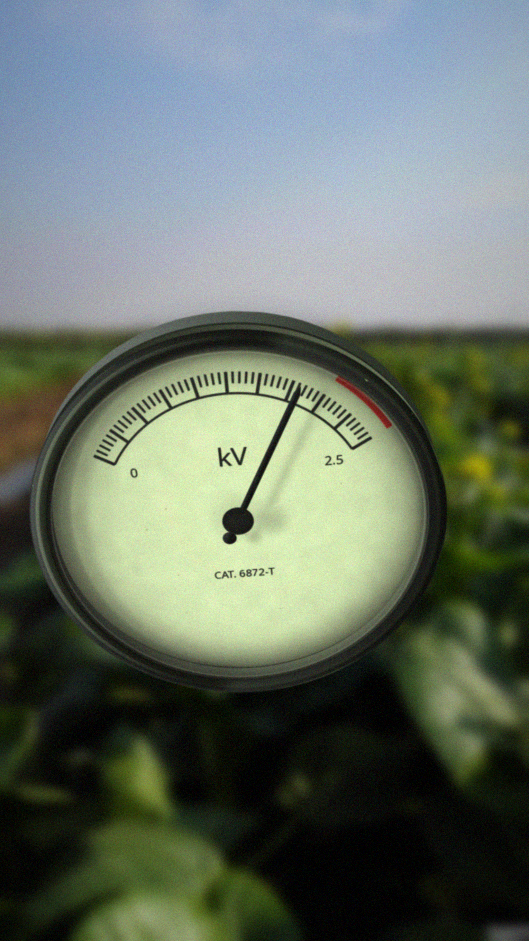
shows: value=1.8 unit=kV
